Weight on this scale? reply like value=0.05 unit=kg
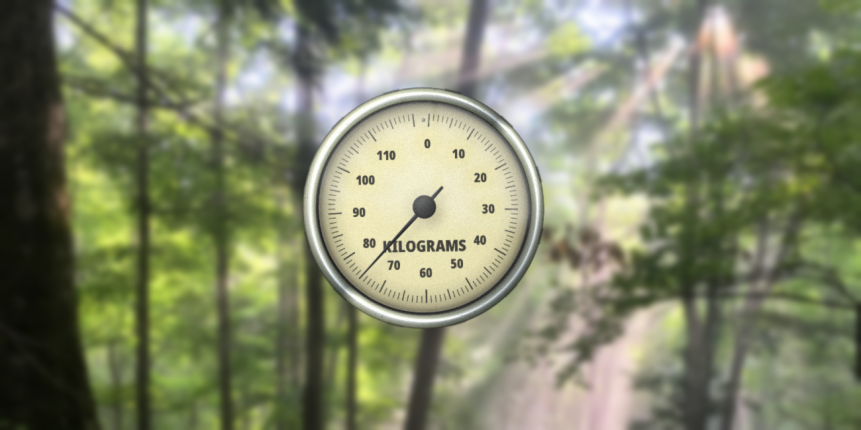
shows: value=75 unit=kg
